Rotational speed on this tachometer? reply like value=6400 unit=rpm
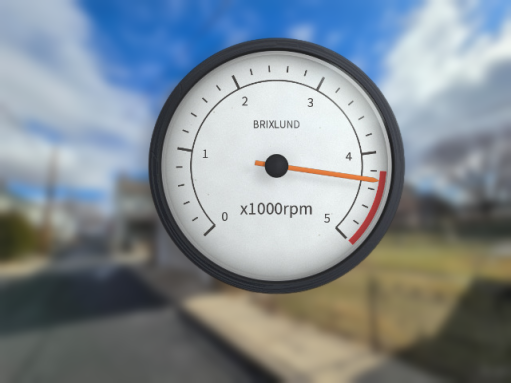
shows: value=4300 unit=rpm
